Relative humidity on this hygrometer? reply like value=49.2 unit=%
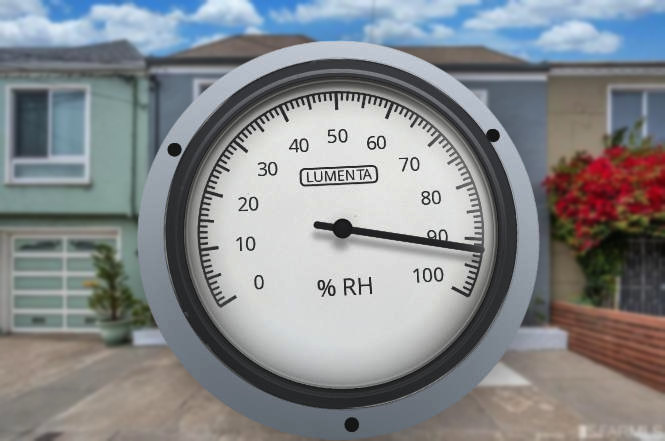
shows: value=92 unit=%
